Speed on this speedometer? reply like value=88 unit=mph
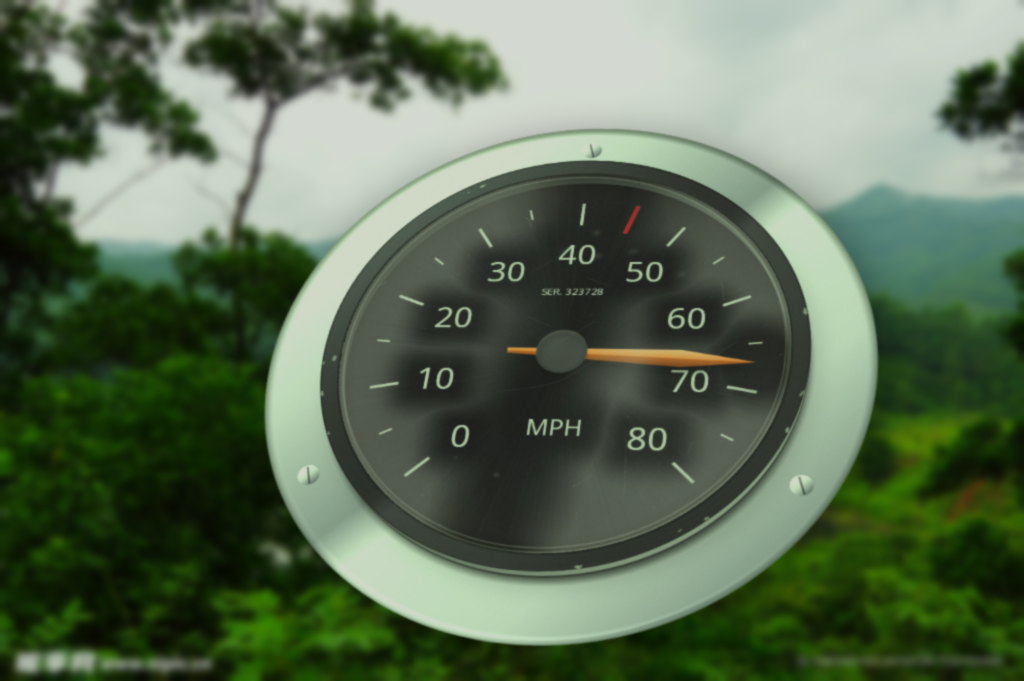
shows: value=67.5 unit=mph
